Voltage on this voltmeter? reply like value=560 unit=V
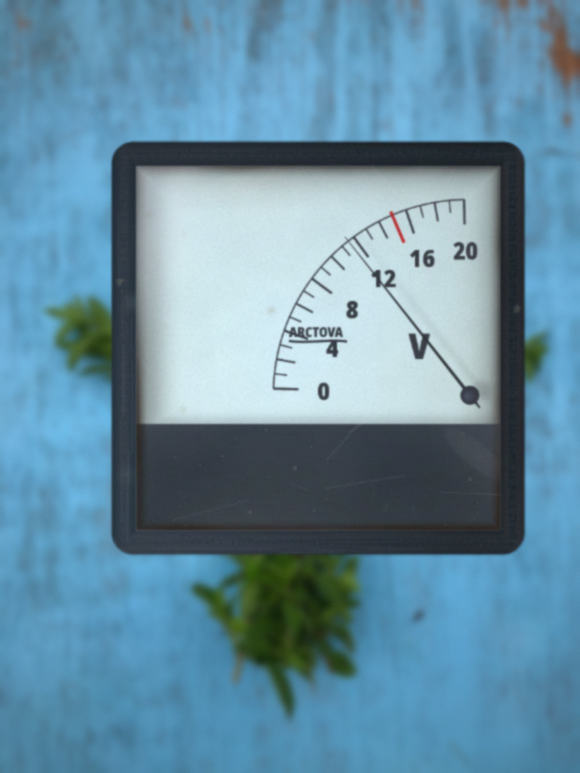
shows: value=11.5 unit=V
